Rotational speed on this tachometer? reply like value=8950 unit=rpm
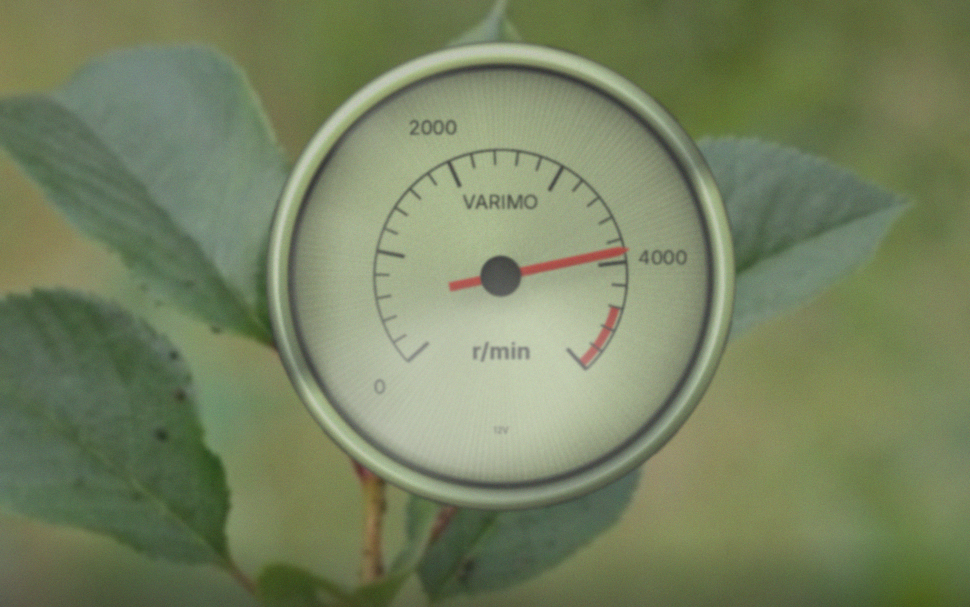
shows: value=3900 unit=rpm
